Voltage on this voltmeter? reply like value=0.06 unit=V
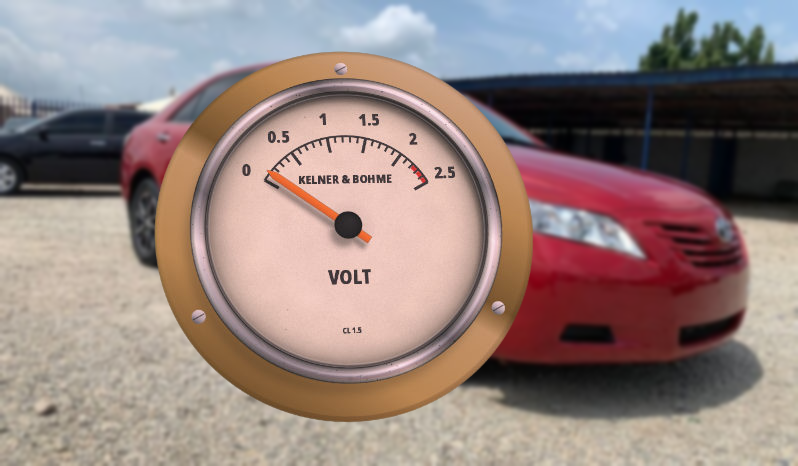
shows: value=0.1 unit=V
